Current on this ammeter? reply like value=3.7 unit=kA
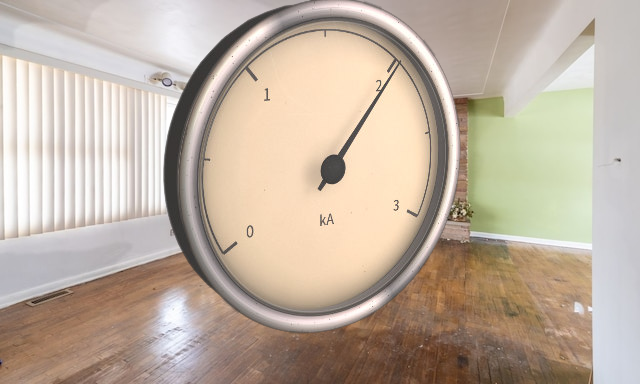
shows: value=2 unit=kA
